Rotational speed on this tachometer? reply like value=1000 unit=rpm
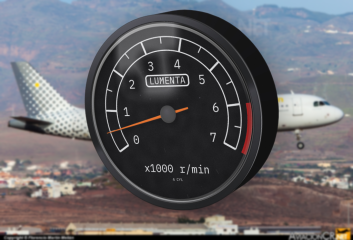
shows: value=500 unit=rpm
